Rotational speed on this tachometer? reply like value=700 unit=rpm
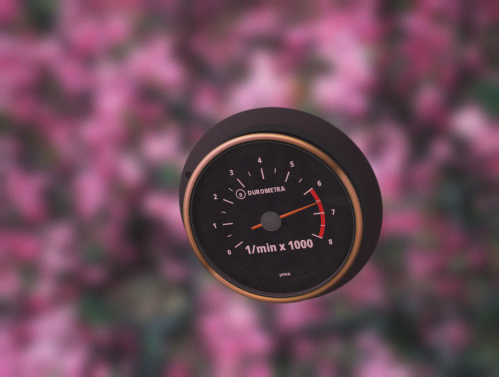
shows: value=6500 unit=rpm
